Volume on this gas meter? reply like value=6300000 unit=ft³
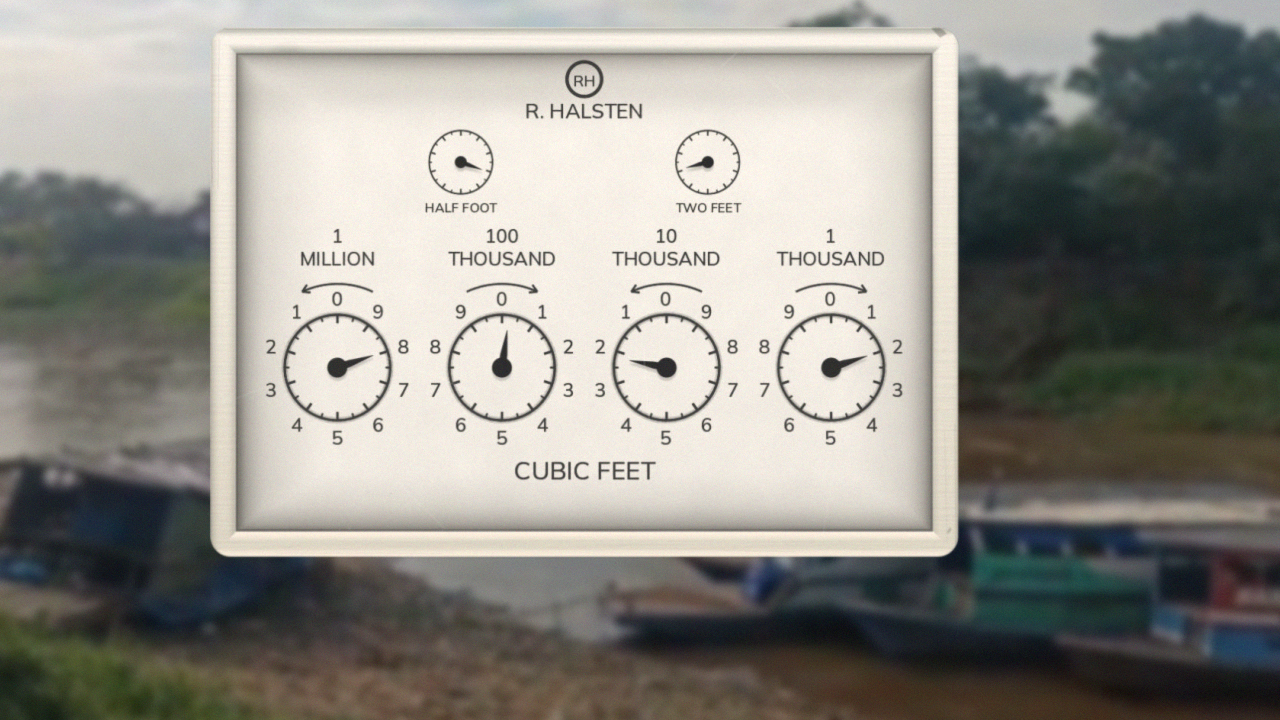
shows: value=802200 unit=ft³
